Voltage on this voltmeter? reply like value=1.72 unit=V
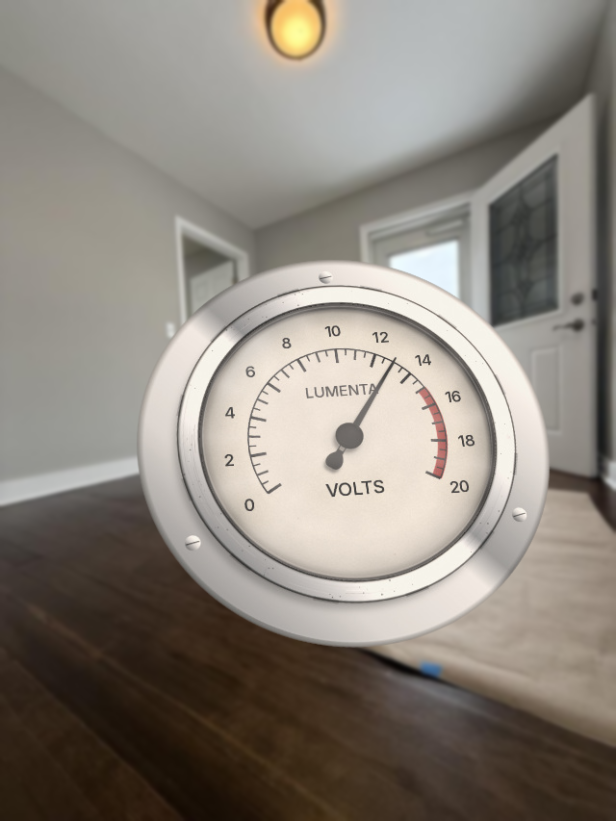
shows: value=13 unit=V
